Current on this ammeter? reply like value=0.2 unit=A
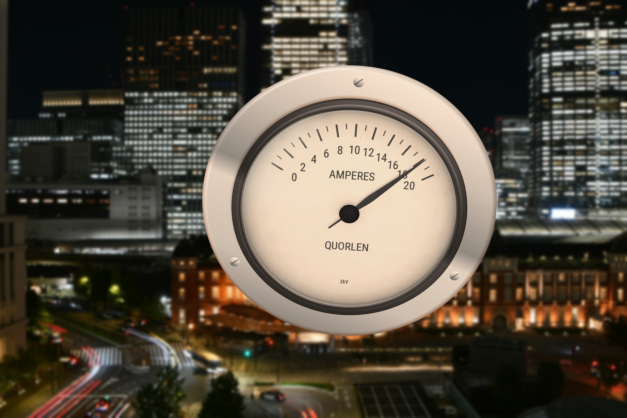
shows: value=18 unit=A
